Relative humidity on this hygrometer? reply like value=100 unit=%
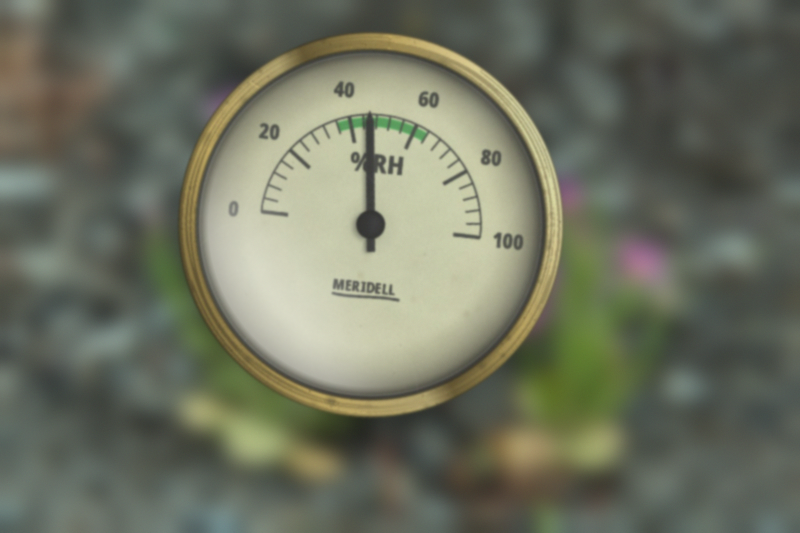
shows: value=46 unit=%
